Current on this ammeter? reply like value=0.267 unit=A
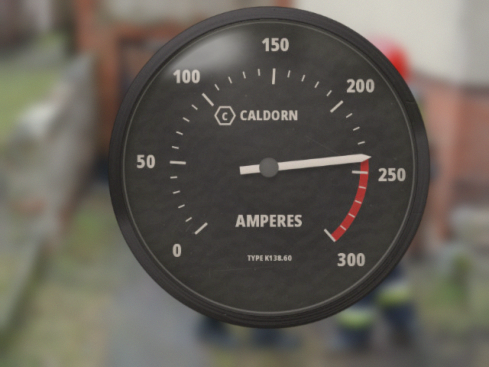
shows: value=240 unit=A
